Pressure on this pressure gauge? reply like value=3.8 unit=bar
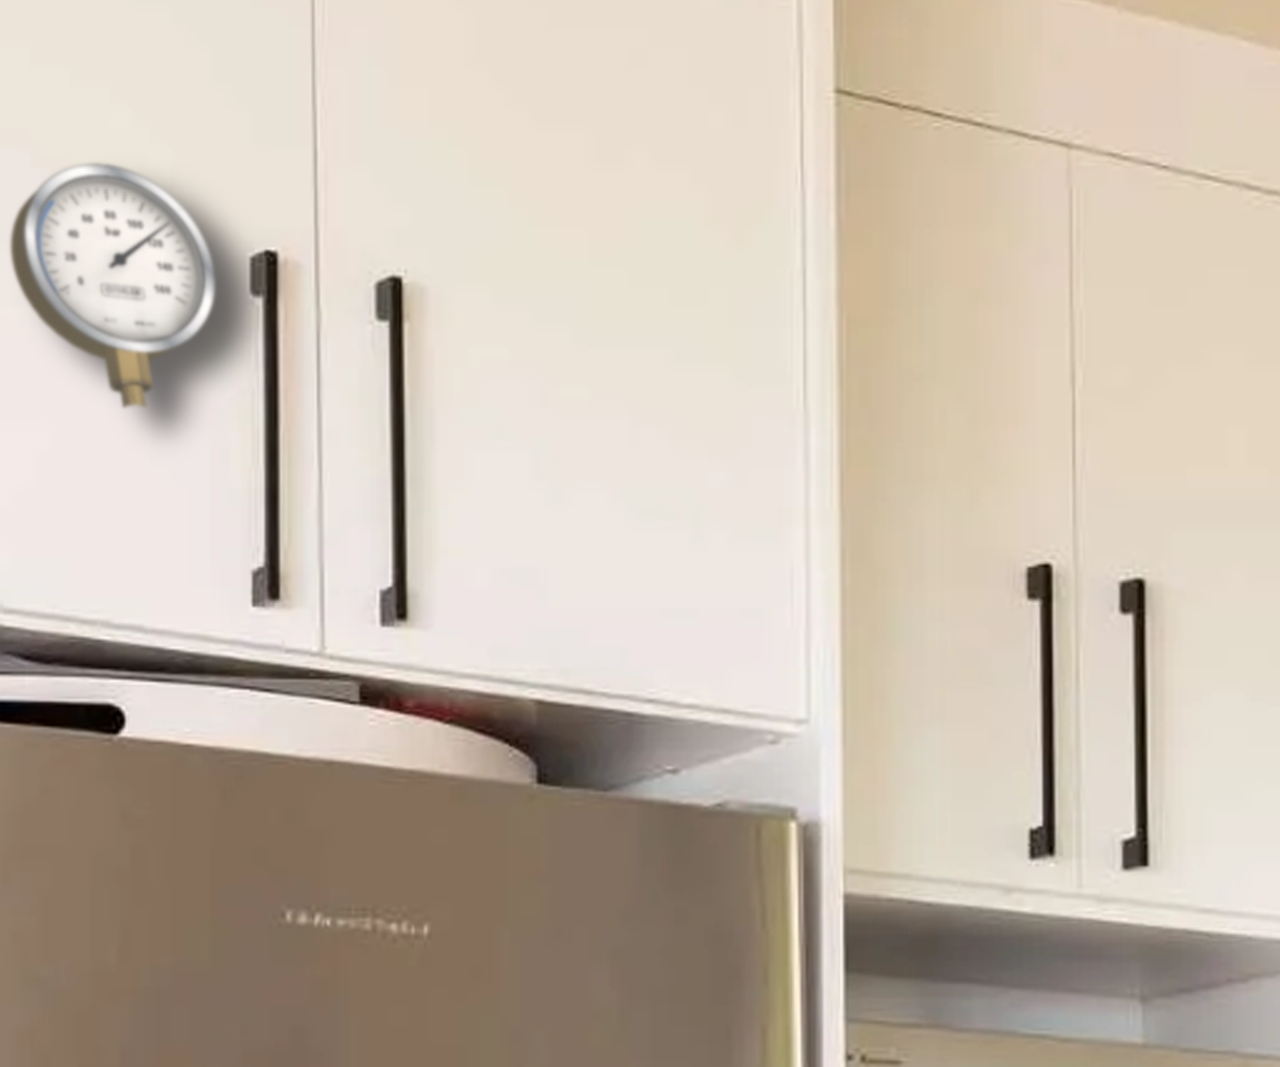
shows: value=115 unit=bar
